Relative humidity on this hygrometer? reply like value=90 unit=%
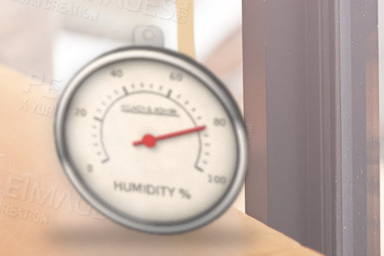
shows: value=80 unit=%
